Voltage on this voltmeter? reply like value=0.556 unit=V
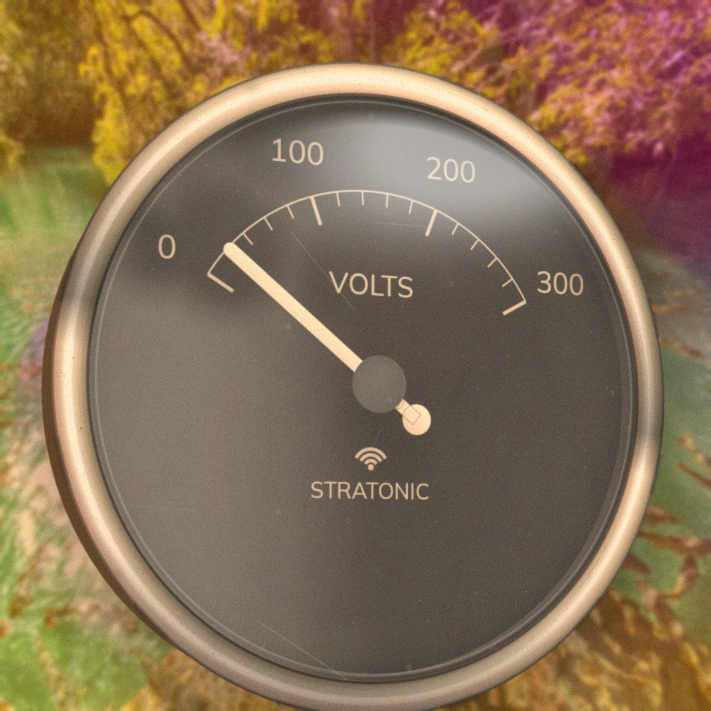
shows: value=20 unit=V
